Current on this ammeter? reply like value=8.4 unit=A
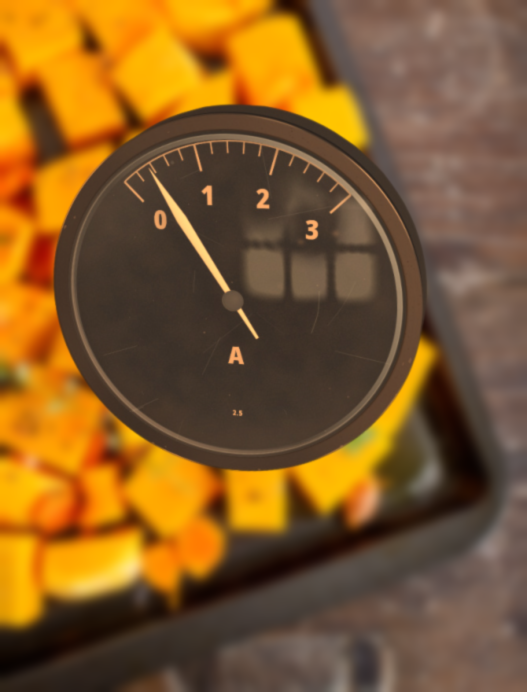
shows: value=0.4 unit=A
